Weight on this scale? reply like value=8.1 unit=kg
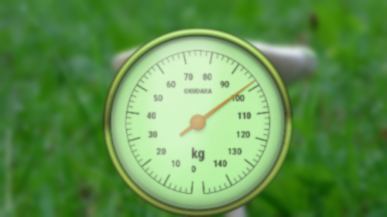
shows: value=98 unit=kg
